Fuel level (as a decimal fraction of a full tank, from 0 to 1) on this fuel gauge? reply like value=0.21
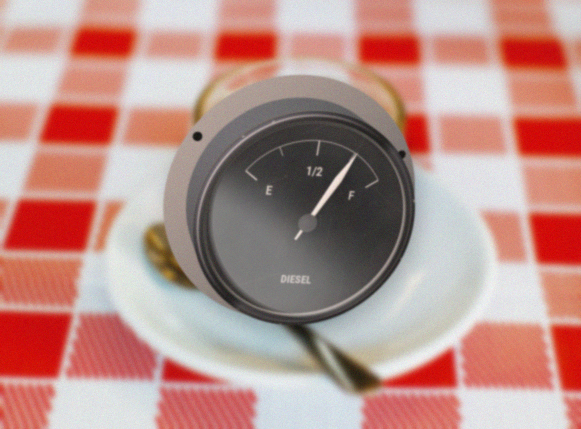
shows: value=0.75
